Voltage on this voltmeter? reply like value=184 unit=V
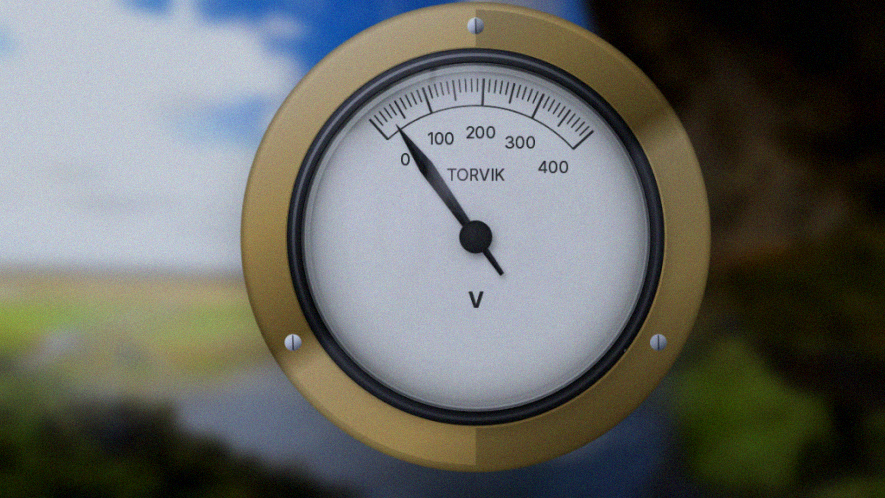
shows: value=30 unit=V
